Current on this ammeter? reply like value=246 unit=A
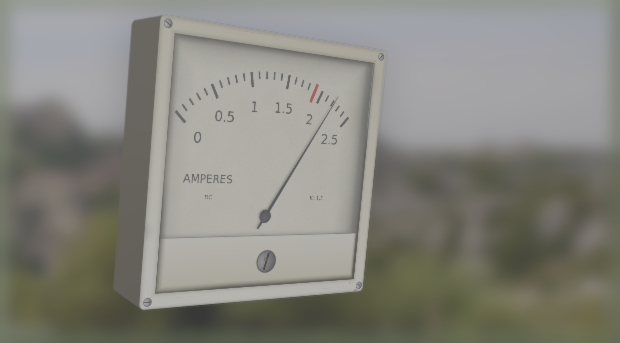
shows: value=2.2 unit=A
